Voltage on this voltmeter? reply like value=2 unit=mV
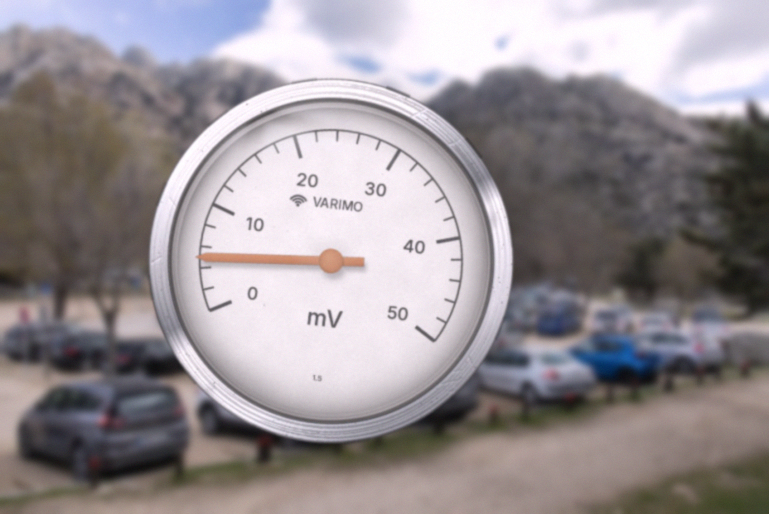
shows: value=5 unit=mV
